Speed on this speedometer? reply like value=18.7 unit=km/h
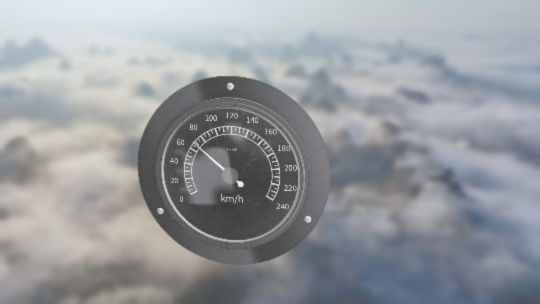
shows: value=70 unit=km/h
